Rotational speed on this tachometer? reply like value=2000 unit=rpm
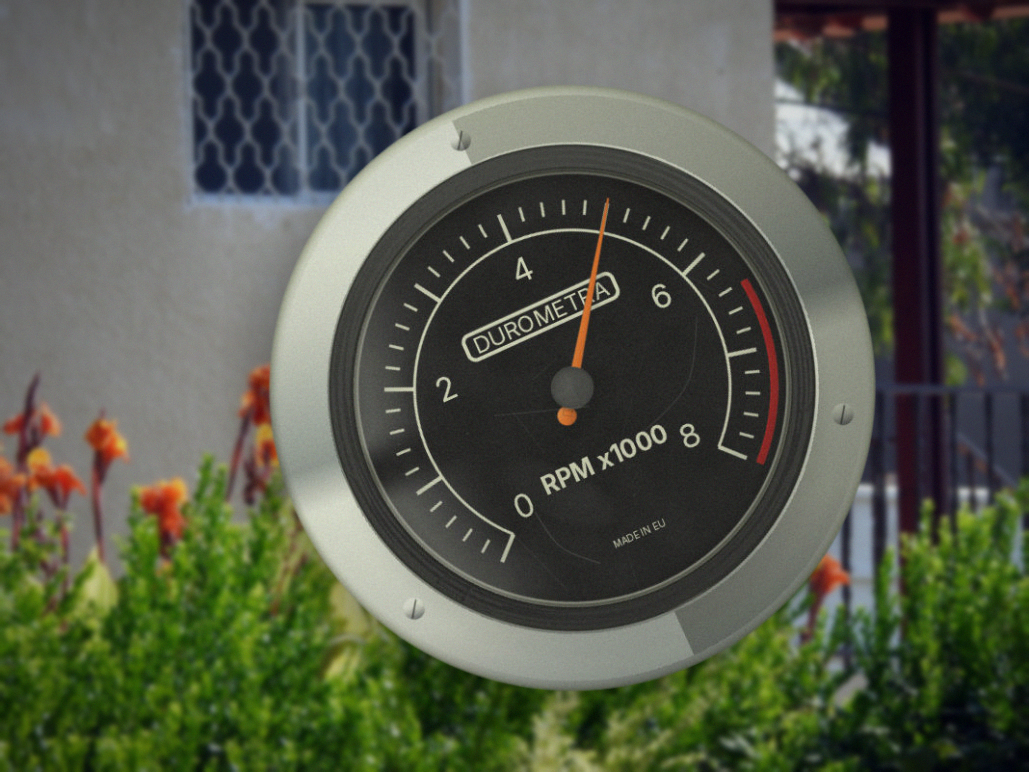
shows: value=5000 unit=rpm
